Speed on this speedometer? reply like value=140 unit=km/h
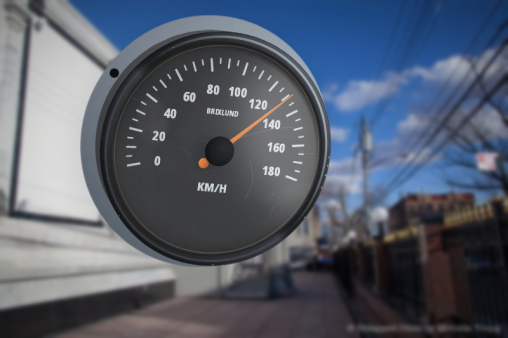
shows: value=130 unit=km/h
